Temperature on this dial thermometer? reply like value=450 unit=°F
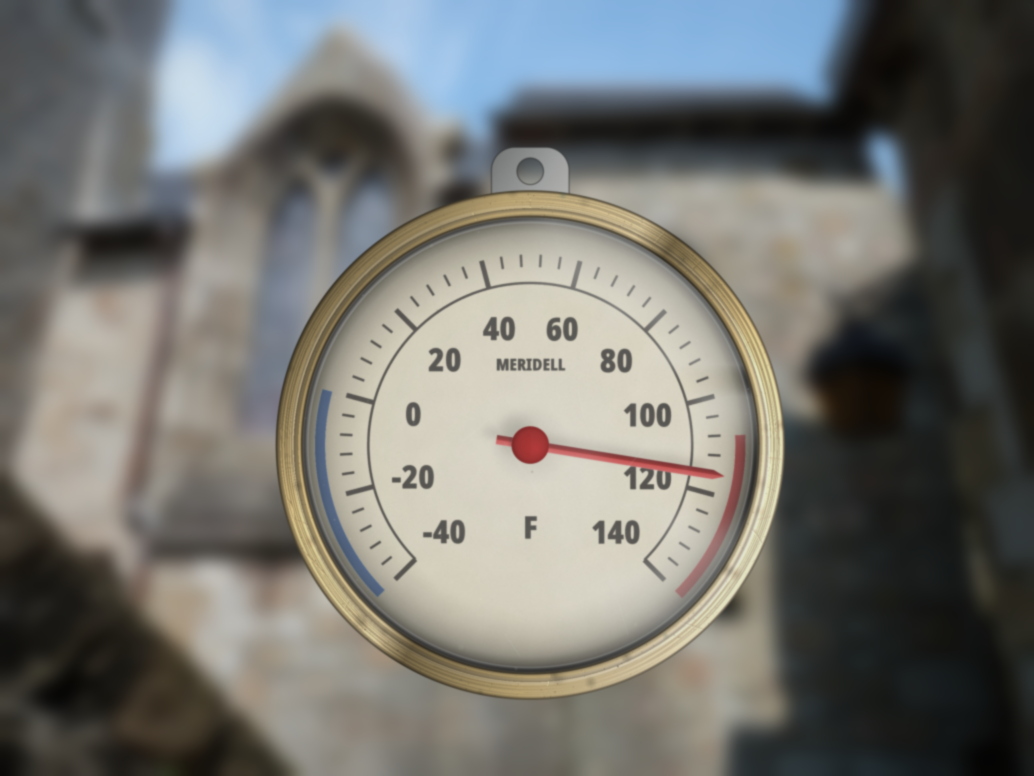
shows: value=116 unit=°F
